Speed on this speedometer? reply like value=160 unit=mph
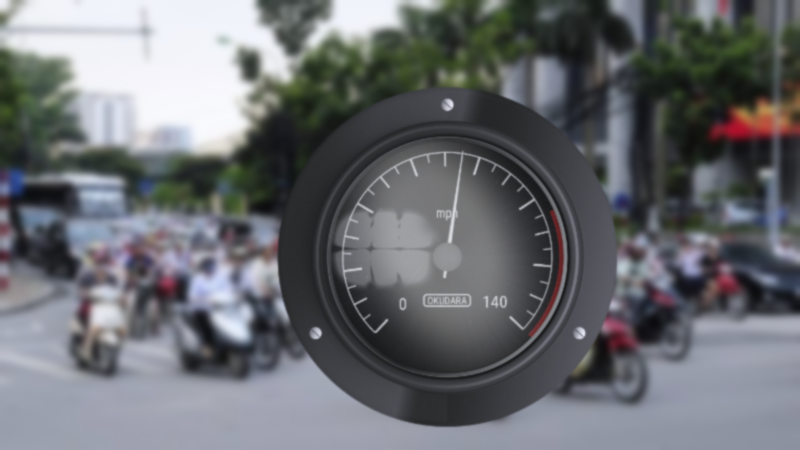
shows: value=75 unit=mph
